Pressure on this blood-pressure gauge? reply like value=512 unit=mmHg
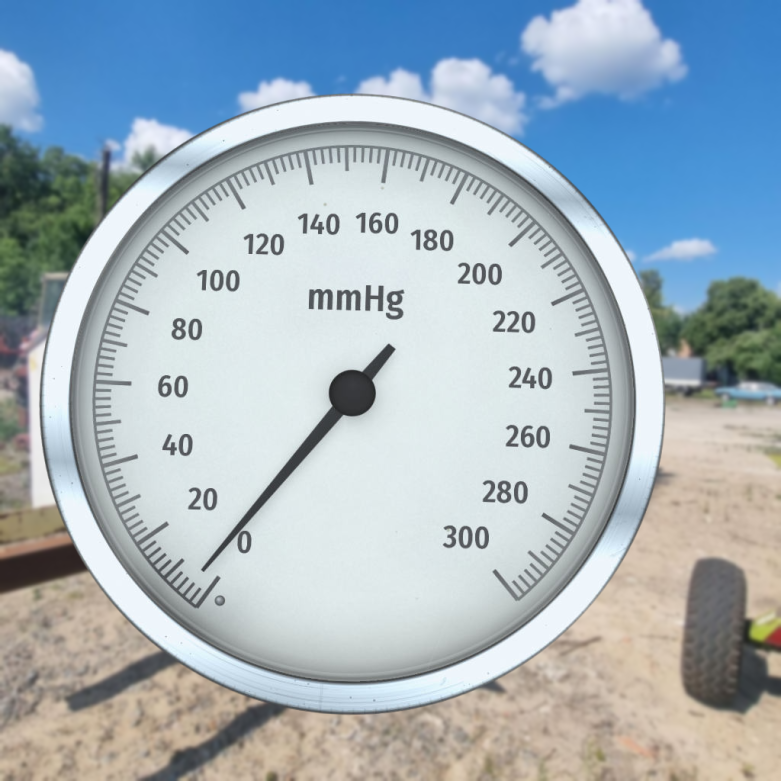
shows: value=4 unit=mmHg
